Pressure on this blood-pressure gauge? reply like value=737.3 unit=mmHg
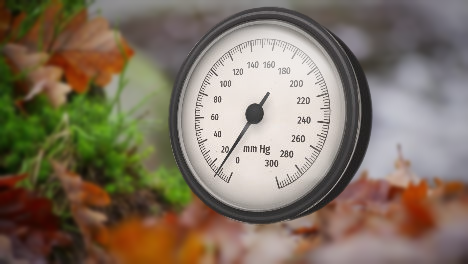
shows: value=10 unit=mmHg
